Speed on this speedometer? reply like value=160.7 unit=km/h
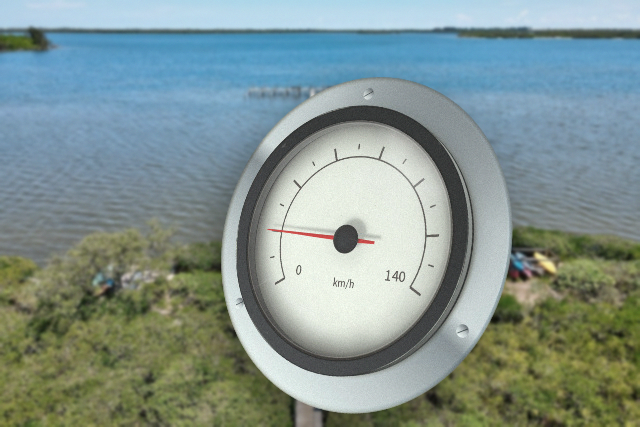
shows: value=20 unit=km/h
